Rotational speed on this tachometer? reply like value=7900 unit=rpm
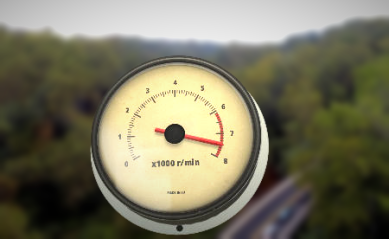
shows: value=7500 unit=rpm
